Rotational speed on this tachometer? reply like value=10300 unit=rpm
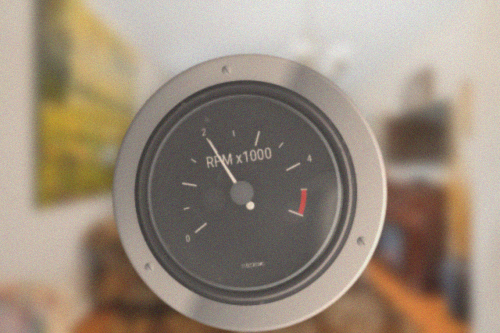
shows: value=2000 unit=rpm
